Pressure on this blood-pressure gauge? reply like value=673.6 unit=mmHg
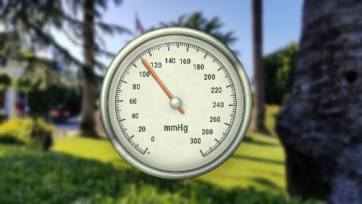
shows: value=110 unit=mmHg
